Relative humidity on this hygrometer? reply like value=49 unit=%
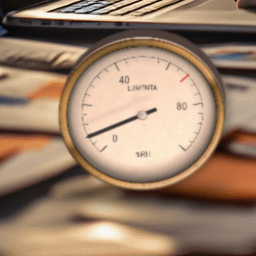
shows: value=8 unit=%
